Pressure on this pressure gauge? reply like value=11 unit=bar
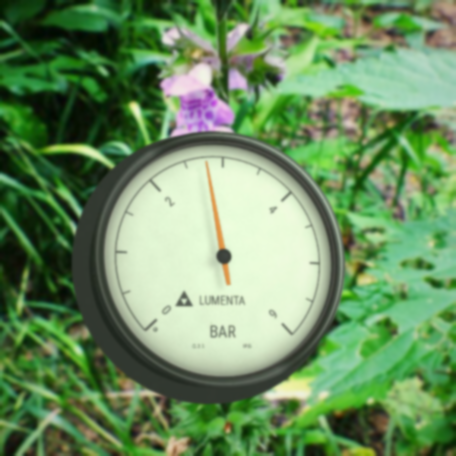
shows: value=2.75 unit=bar
